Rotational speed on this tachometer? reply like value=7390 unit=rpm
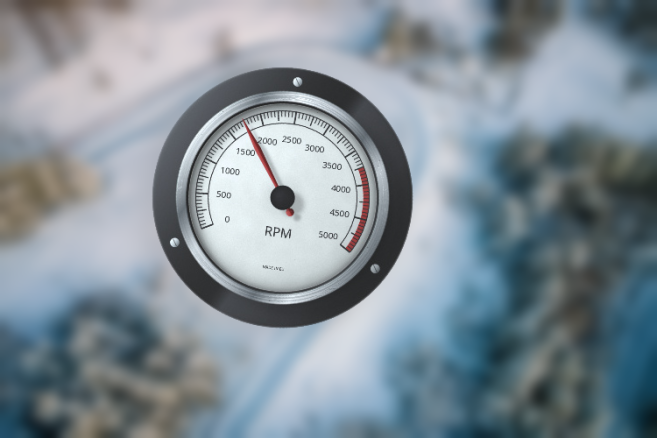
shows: value=1750 unit=rpm
